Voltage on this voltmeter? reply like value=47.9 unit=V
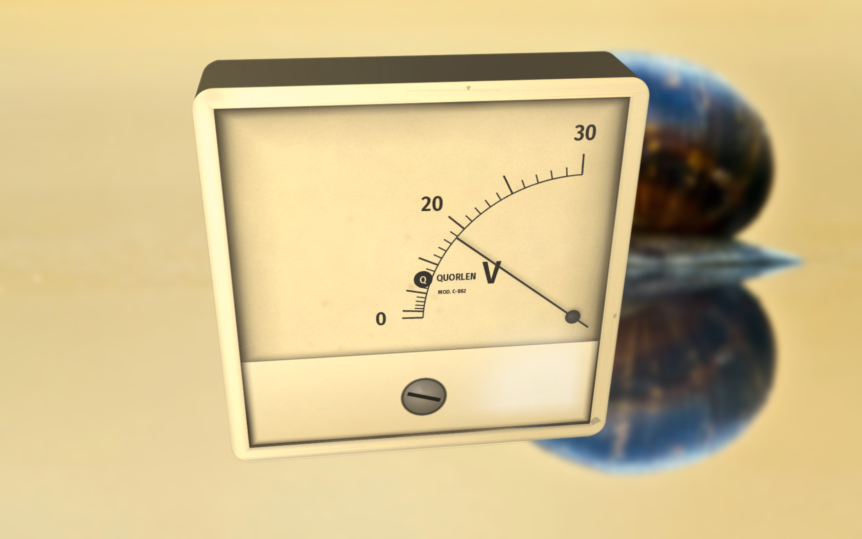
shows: value=19 unit=V
